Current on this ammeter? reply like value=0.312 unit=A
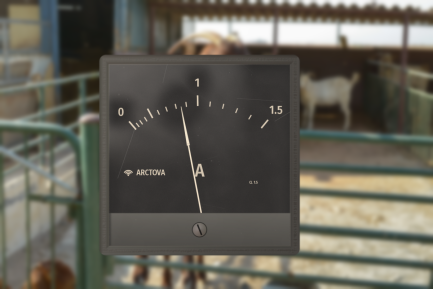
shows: value=0.85 unit=A
